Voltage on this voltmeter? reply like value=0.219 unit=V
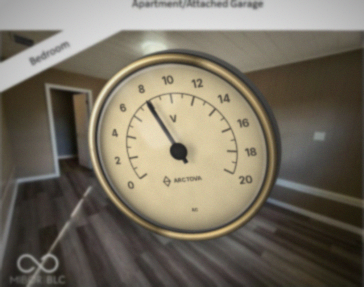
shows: value=8 unit=V
